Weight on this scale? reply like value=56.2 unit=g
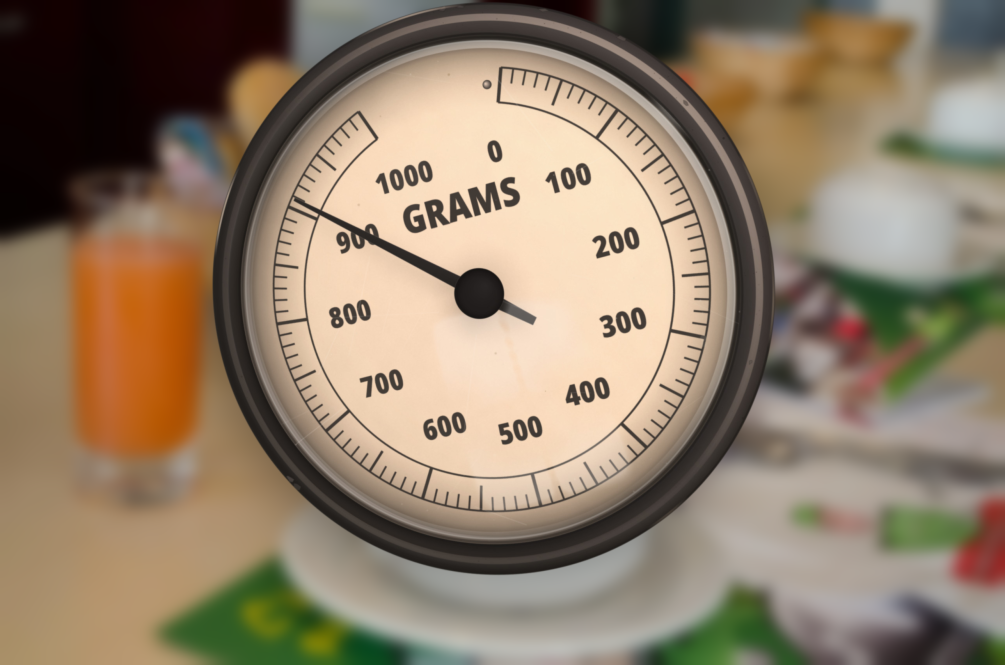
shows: value=910 unit=g
